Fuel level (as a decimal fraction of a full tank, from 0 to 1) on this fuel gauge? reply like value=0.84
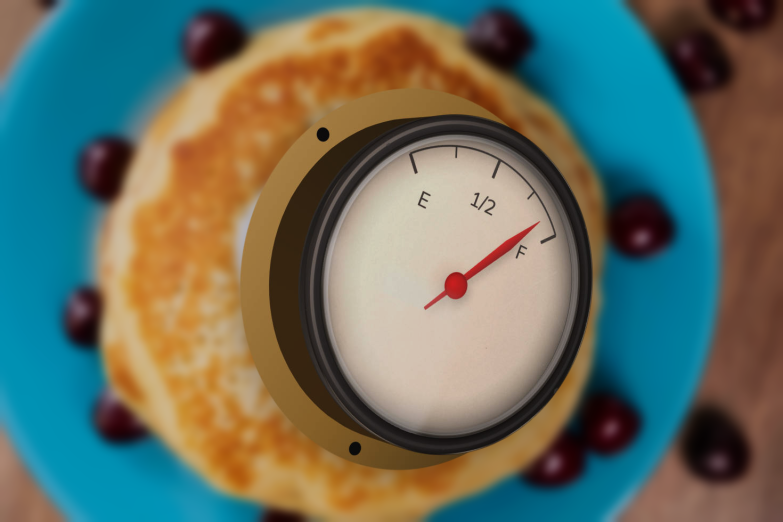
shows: value=0.875
